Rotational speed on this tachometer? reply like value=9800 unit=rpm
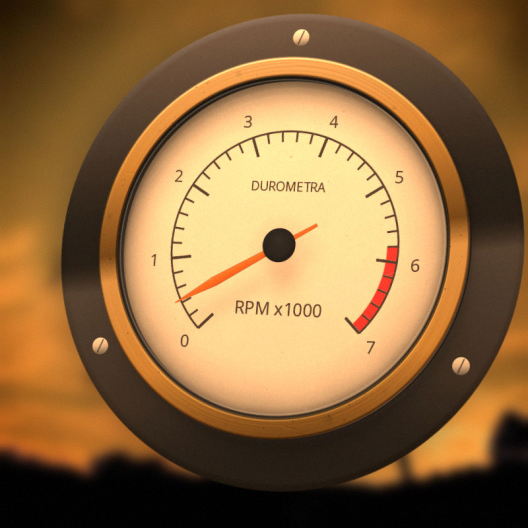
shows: value=400 unit=rpm
